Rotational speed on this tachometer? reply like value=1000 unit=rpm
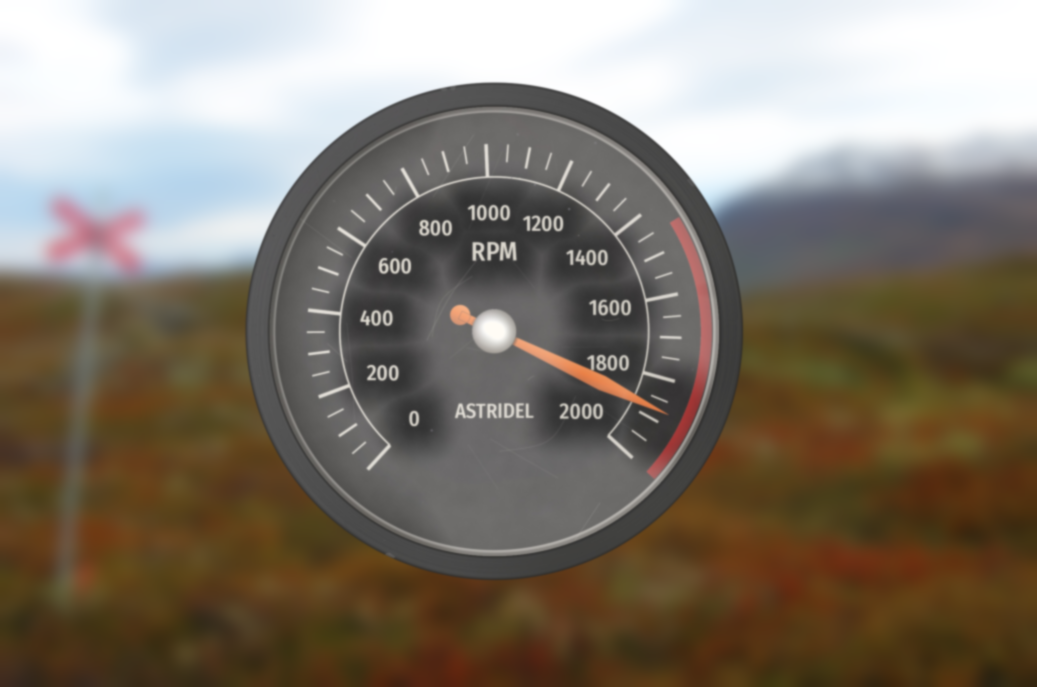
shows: value=1875 unit=rpm
